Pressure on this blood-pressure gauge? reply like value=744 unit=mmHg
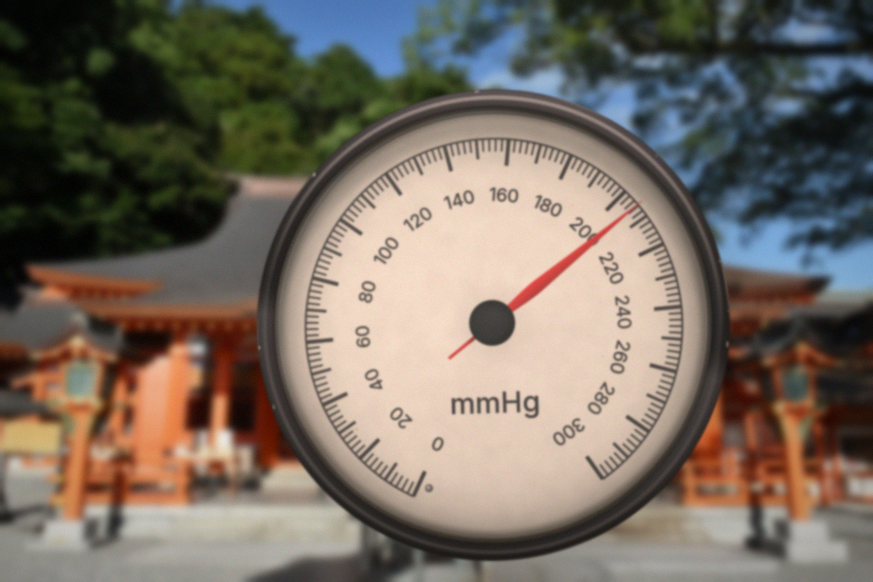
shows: value=206 unit=mmHg
